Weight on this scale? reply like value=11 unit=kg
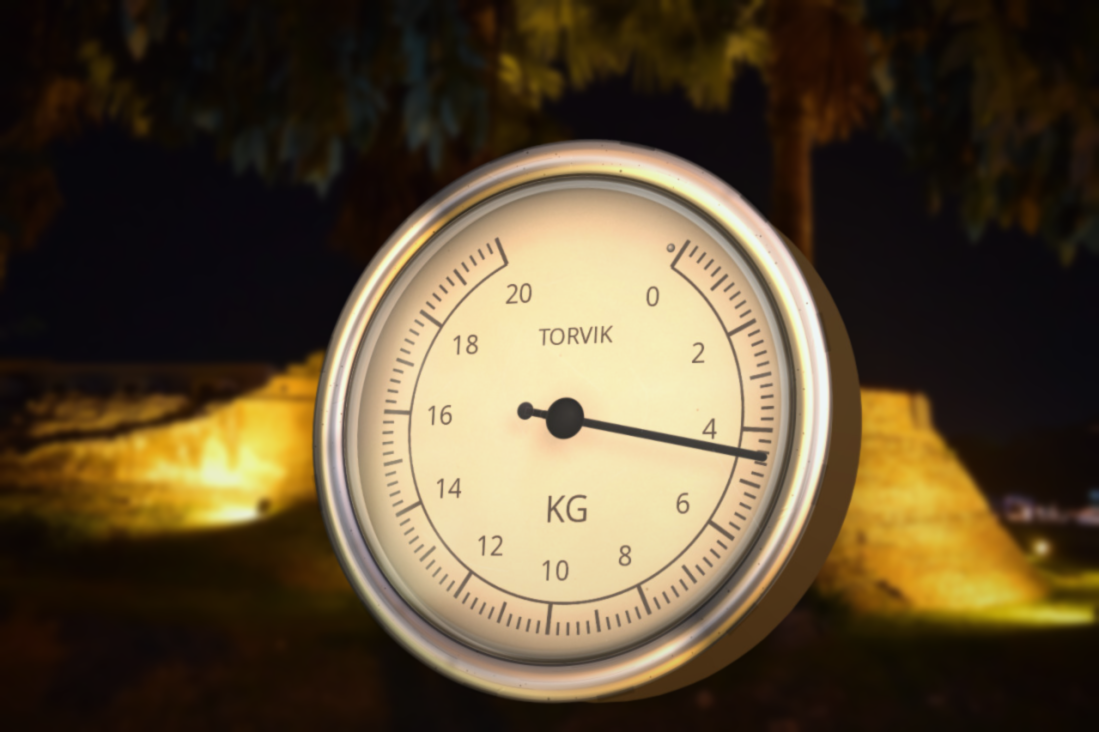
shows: value=4.5 unit=kg
